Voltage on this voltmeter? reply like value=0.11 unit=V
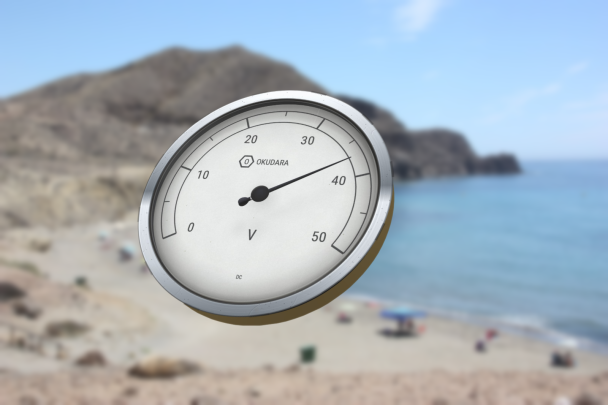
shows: value=37.5 unit=V
